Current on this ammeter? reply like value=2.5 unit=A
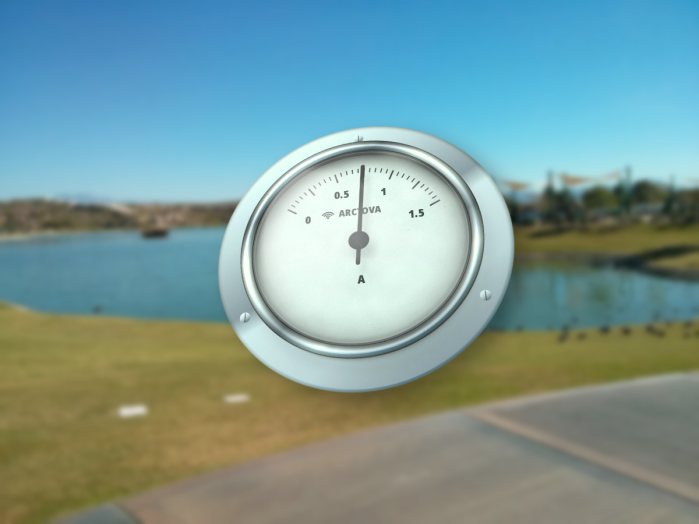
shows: value=0.75 unit=A
